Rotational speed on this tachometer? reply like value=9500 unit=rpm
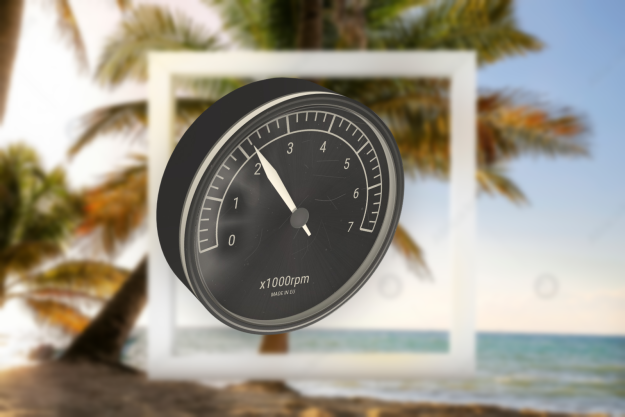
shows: value=2200 unit=rpm
